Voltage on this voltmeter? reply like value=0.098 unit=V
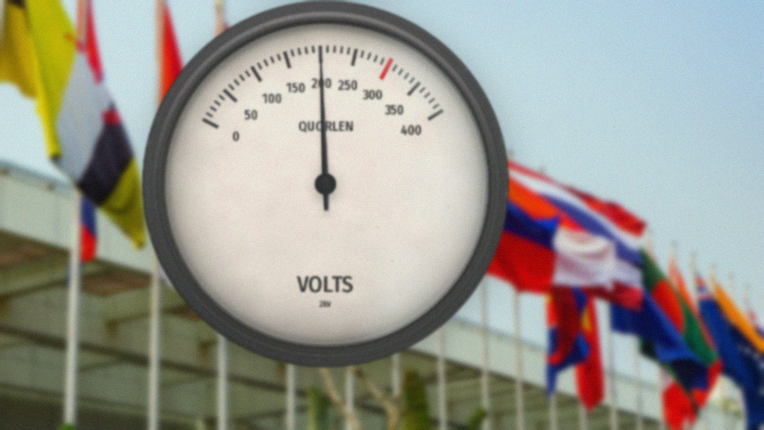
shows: value=200 unit=V
